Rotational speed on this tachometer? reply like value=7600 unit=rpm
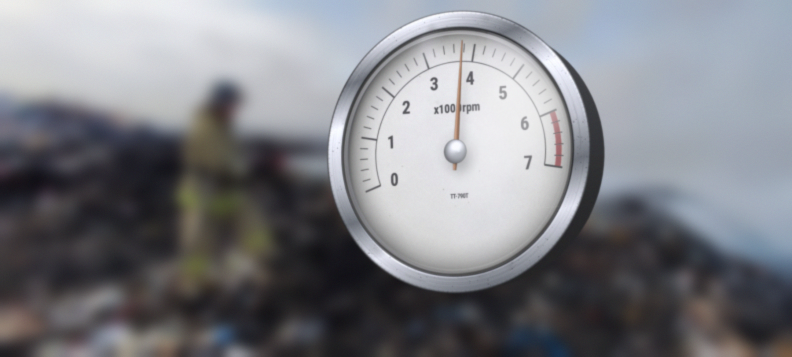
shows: value=3800 unit=rpm
